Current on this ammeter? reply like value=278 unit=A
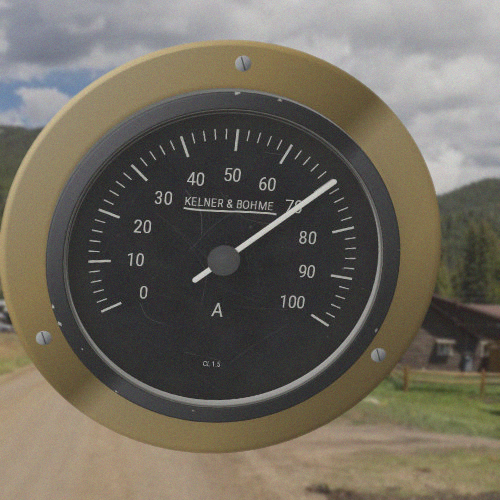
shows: value=70 unit=A
